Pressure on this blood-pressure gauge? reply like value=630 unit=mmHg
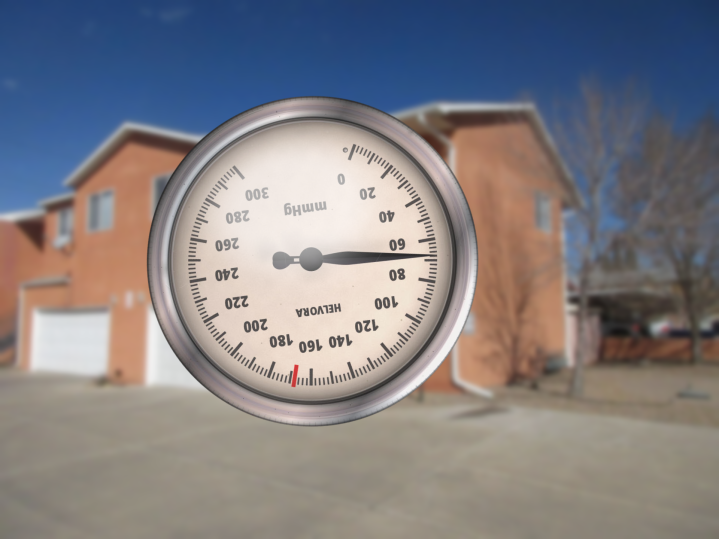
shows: value=68 unit=mmHg
